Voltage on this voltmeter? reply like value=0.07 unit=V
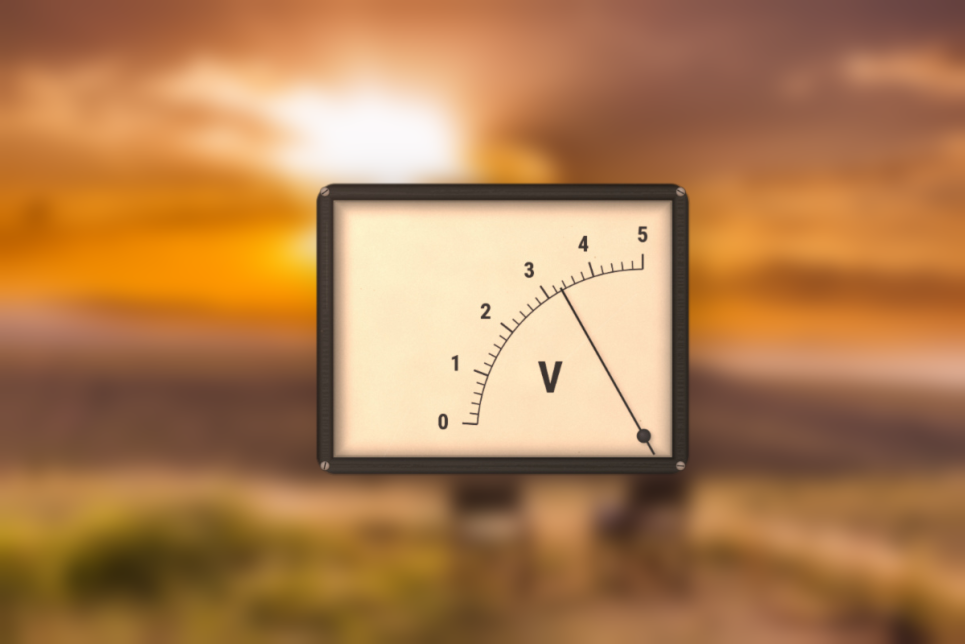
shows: value=3.3 unit=V
